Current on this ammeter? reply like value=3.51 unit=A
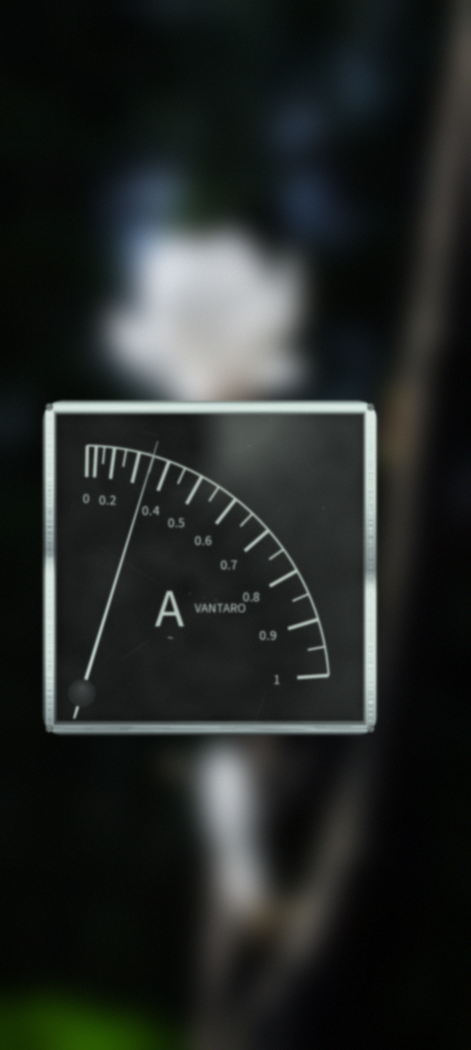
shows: value=0.35 unit=A
